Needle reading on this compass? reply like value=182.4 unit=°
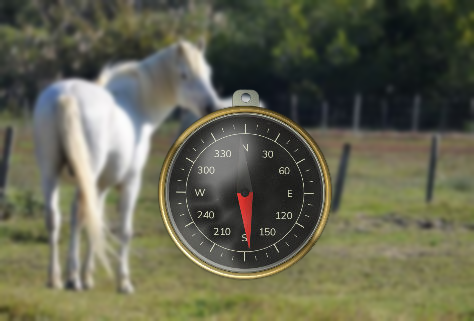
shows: value=175 unit=°
